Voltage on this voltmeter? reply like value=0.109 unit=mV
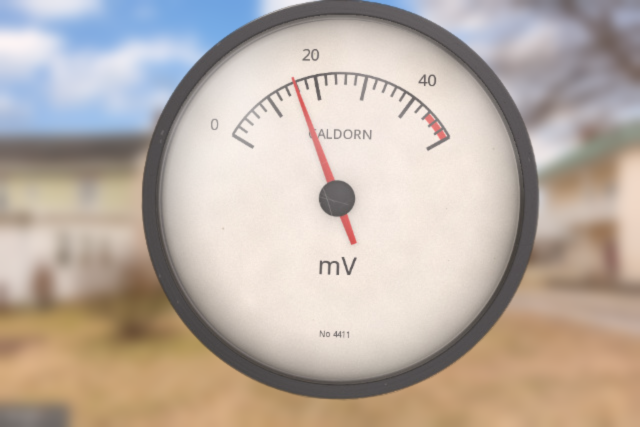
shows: value=16 unit=mV
